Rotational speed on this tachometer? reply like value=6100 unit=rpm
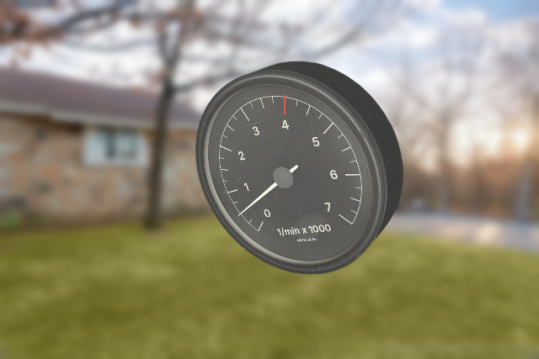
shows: value=500 unit=rpm
